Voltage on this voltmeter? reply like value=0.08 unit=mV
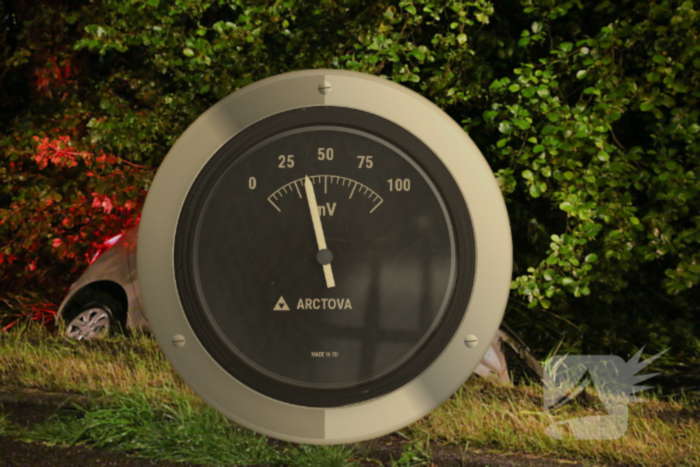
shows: value=35 unit=mV
